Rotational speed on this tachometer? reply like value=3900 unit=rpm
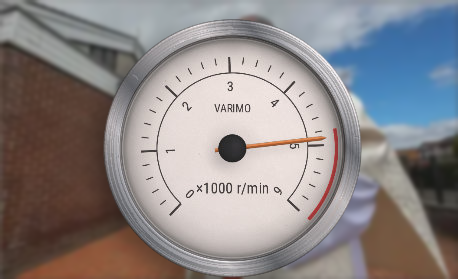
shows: value=4900 unit=rpm
